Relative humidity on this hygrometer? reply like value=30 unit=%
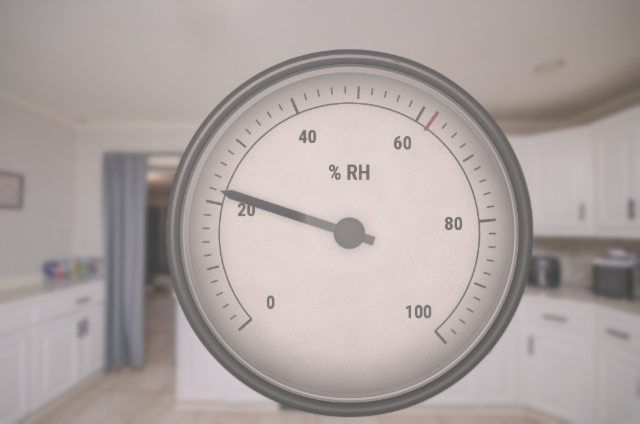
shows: value=22 unit=%
